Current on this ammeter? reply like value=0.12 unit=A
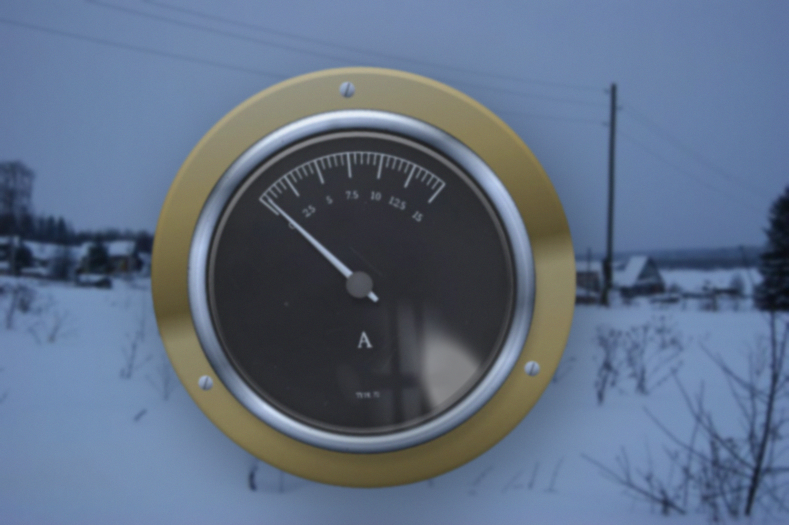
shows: value=0.5 unit=A
